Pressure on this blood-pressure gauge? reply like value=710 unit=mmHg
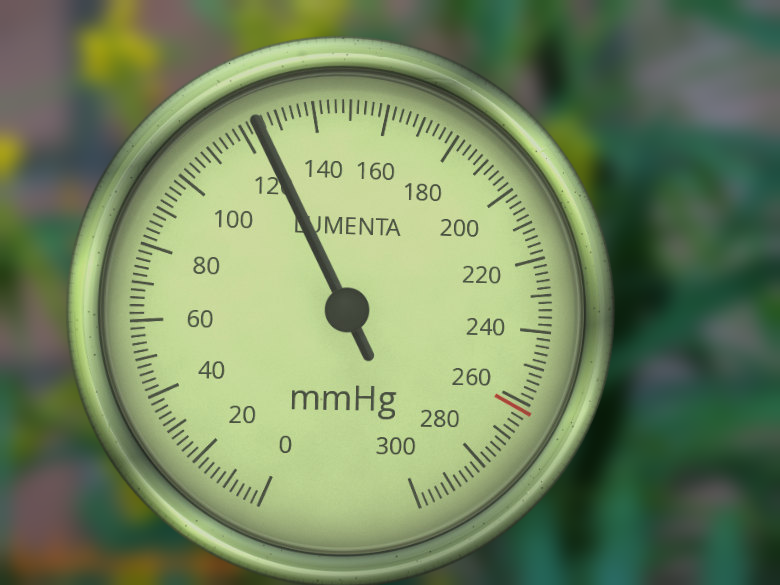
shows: value=124 unit=mmHg
